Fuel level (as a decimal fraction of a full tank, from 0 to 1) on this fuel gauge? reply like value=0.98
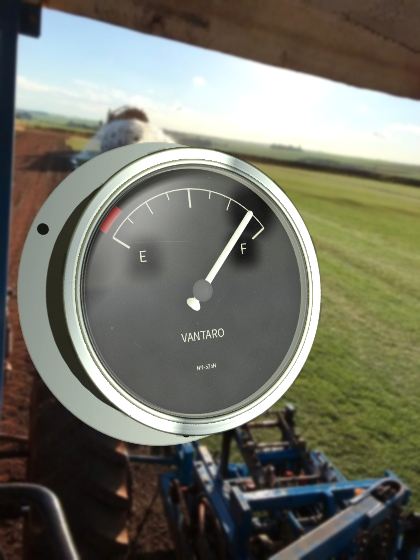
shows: value=0.875
